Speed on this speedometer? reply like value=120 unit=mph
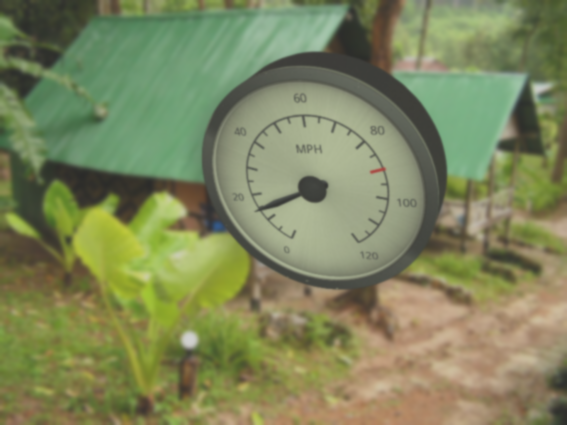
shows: value=15 unit=mph
